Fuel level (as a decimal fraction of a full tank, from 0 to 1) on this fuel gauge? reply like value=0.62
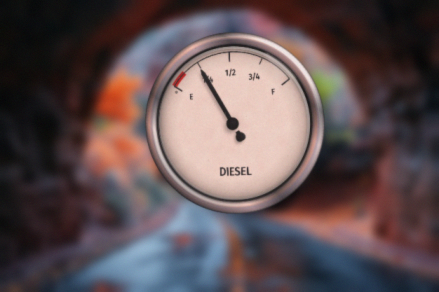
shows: value=0.25
